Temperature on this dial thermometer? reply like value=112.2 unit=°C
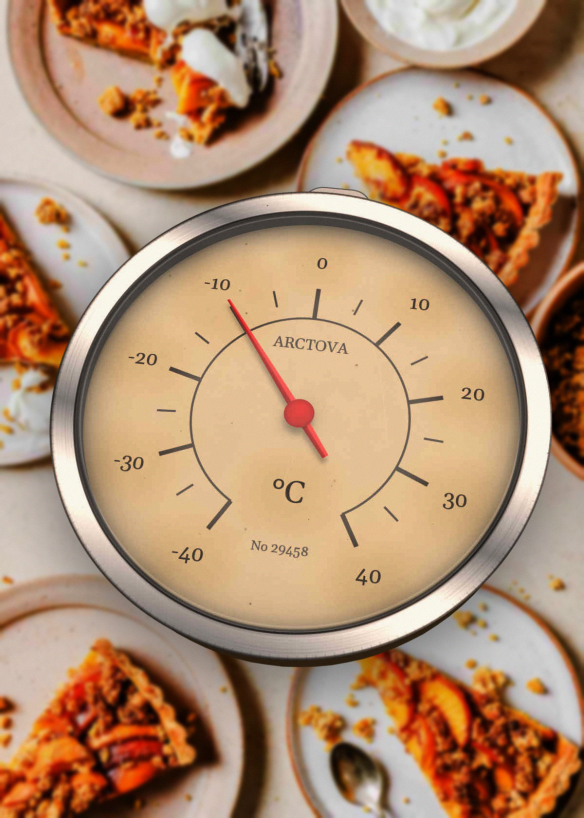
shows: value=-10 unit=°C
